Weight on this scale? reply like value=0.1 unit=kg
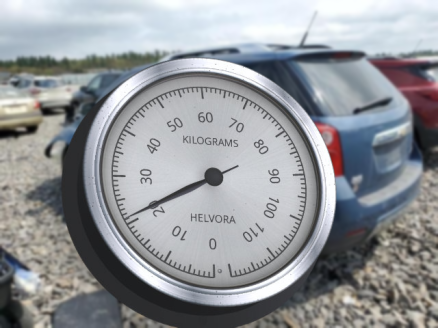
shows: value=21 unit=kg
